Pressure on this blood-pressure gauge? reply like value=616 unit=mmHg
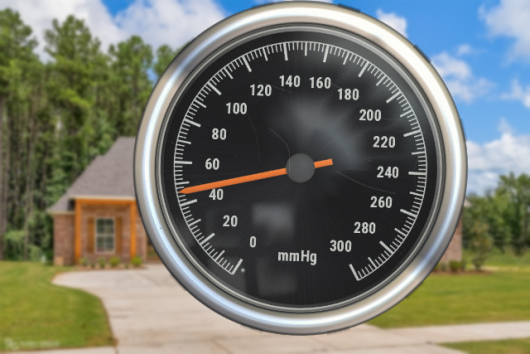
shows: value=46 unit=mmHg
